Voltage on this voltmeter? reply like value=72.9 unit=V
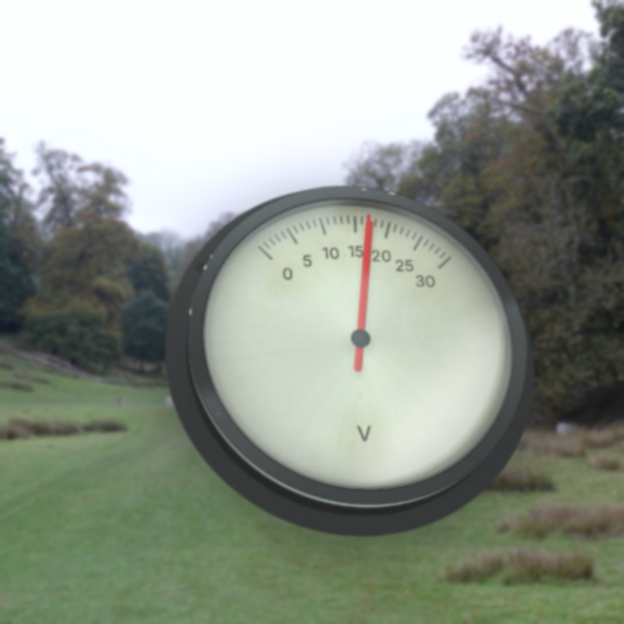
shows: value=17 unit=V
